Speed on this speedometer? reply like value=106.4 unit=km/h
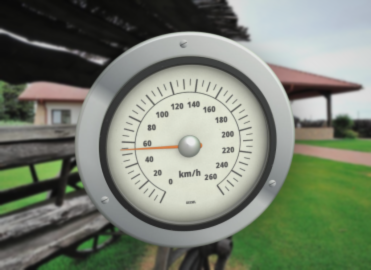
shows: value=55 unit=km/h
